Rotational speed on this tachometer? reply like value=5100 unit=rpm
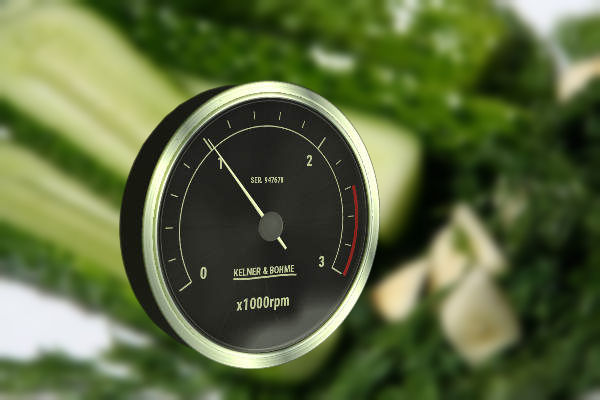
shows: value=1000 unit=rpm
